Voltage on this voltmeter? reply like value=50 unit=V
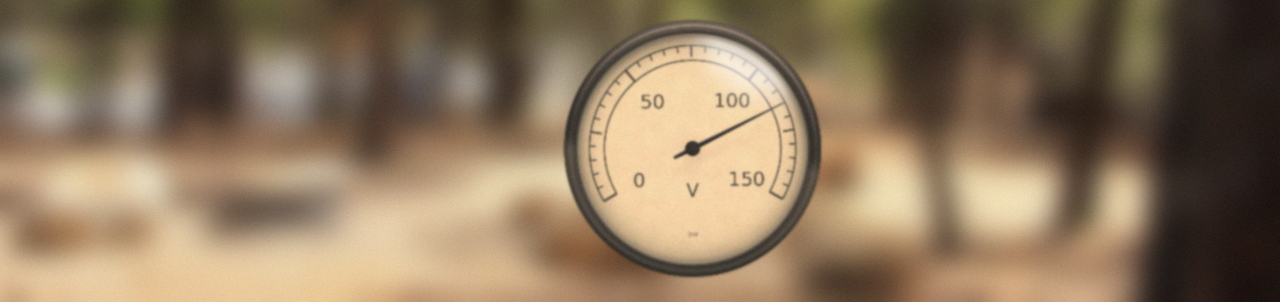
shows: value=115 unit=V
